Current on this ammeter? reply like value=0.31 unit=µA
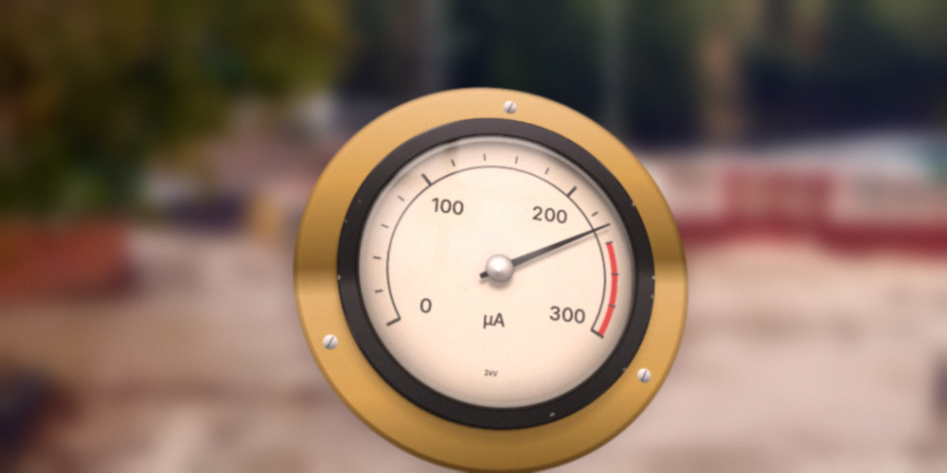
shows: value=230 unit=µA
